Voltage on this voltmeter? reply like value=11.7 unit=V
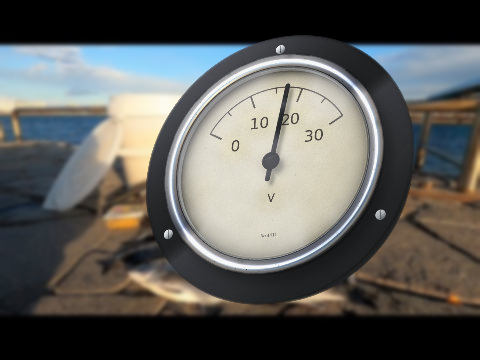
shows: value=17.5 unit=V
